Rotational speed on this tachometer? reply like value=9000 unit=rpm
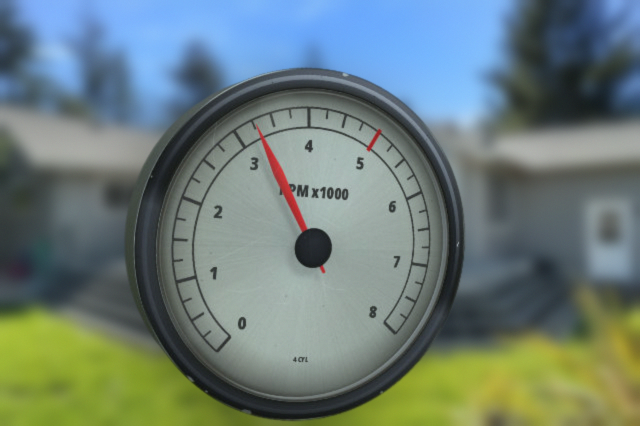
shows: value=3250 unit=rpm
